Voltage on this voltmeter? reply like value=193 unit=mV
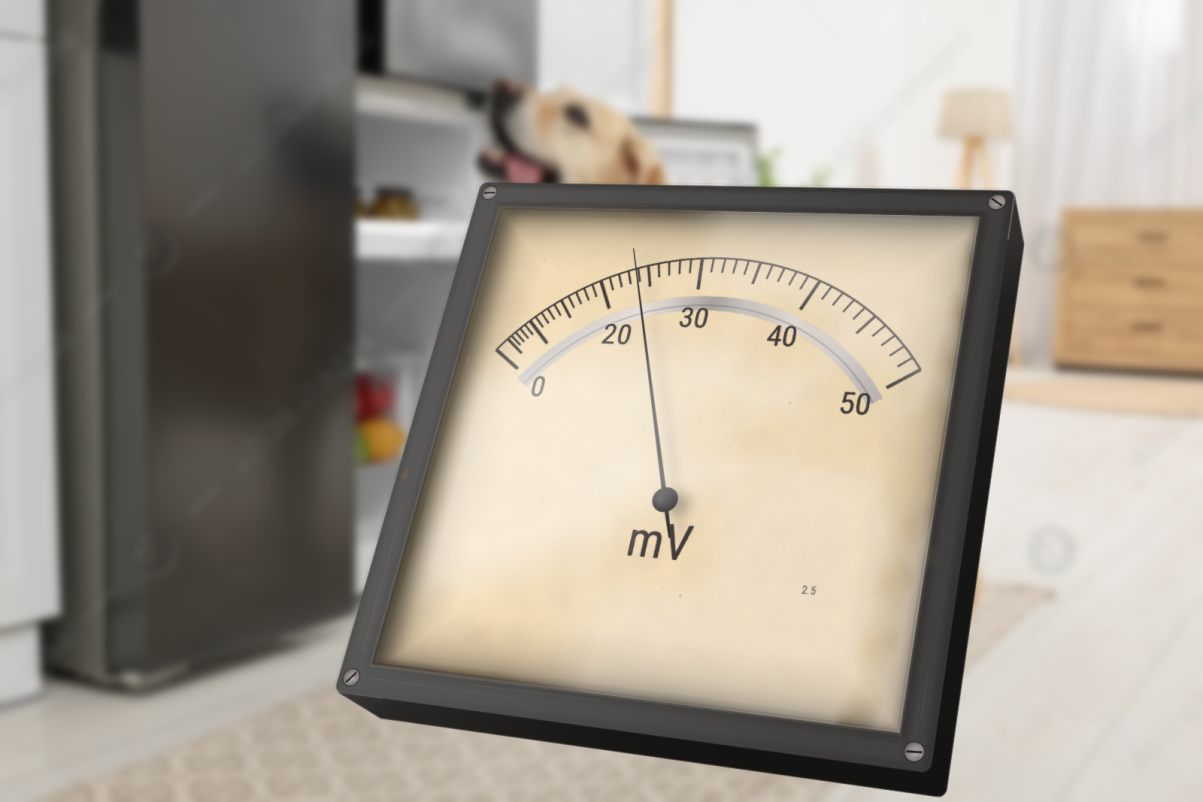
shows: value=24 unit=mV
